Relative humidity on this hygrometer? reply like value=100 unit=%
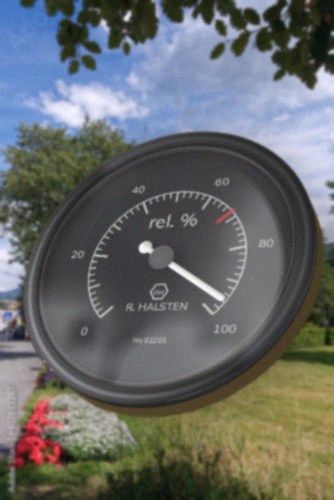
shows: value=96 unit=%
